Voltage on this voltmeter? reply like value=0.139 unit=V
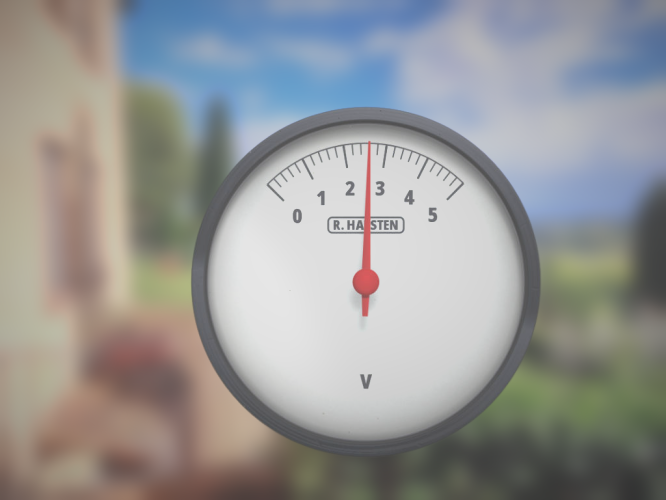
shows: value=2.6 unit=V
